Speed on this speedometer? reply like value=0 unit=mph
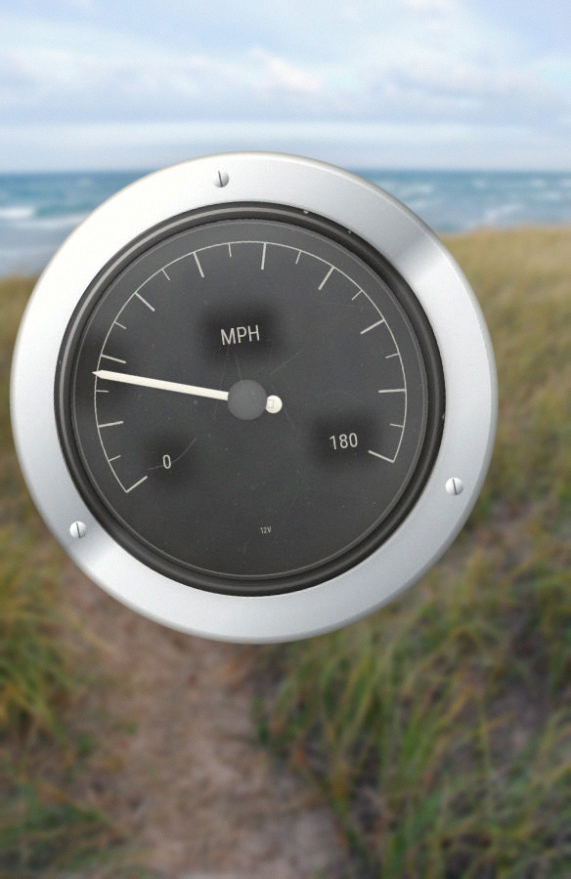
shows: value=35 unit=mph
